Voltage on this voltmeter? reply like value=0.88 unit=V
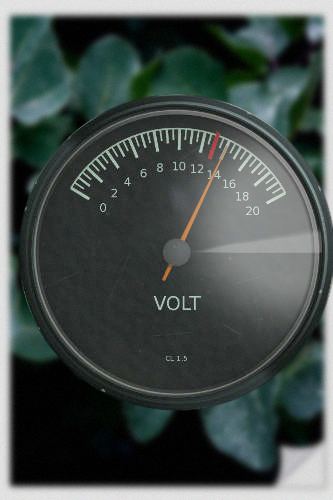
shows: value=14 unit=V
